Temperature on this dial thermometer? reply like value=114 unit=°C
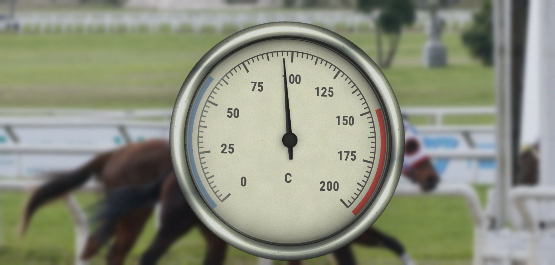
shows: value=95 unit=°C
